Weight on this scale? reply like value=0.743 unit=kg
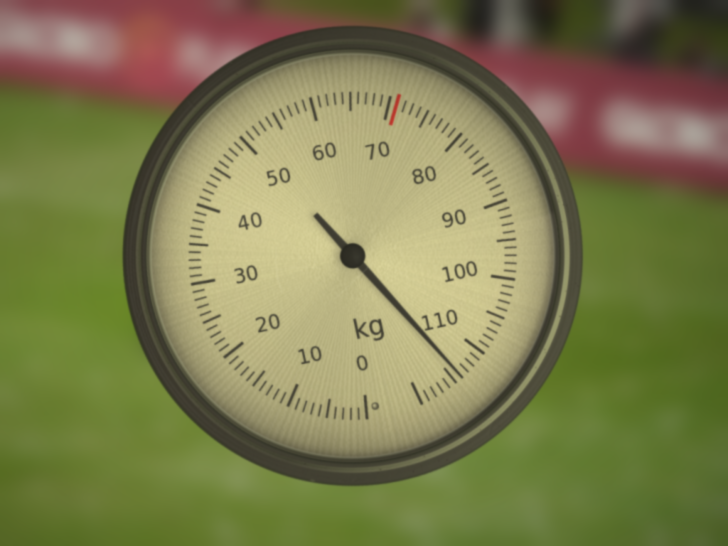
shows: value=114 unit=kg
